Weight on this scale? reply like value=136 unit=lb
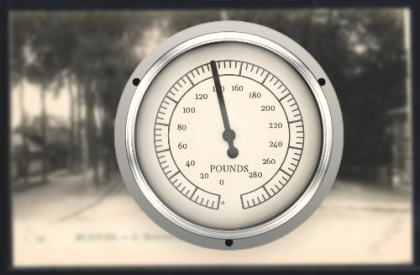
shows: value=140 unit=lb
